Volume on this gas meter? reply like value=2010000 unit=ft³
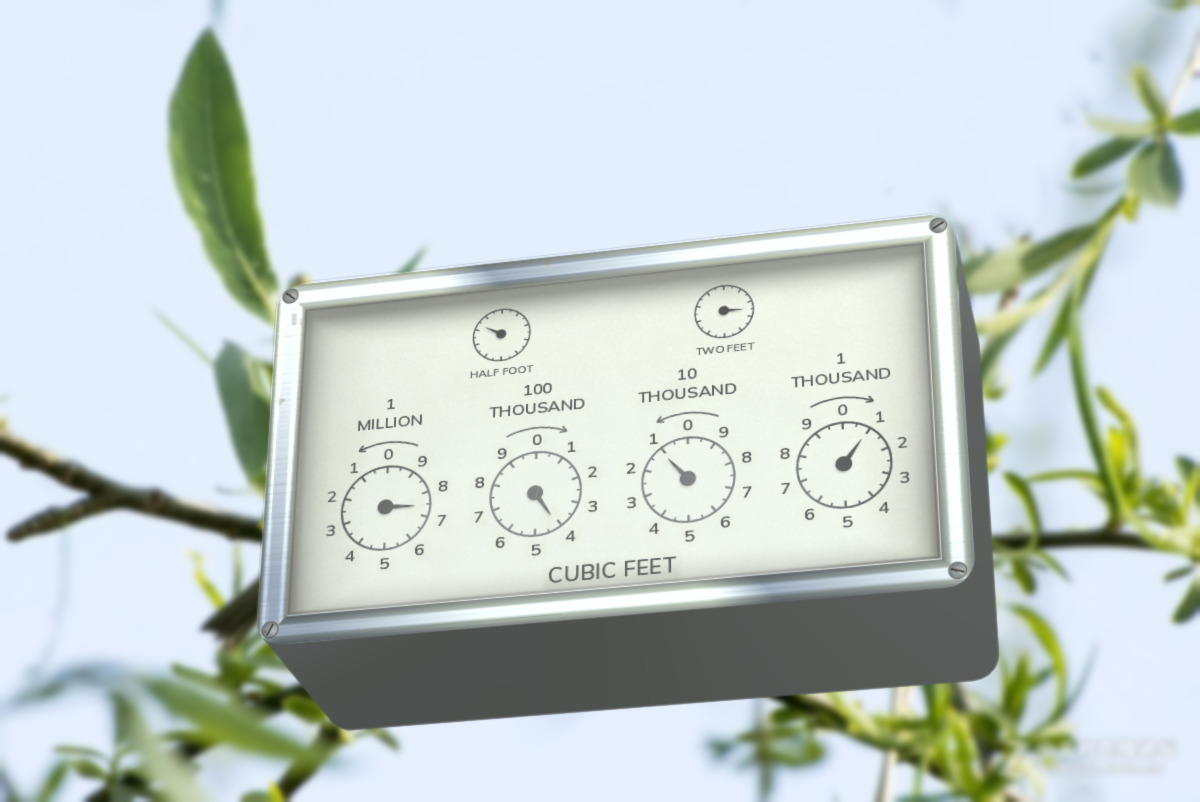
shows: value=741100 unit=ft³
